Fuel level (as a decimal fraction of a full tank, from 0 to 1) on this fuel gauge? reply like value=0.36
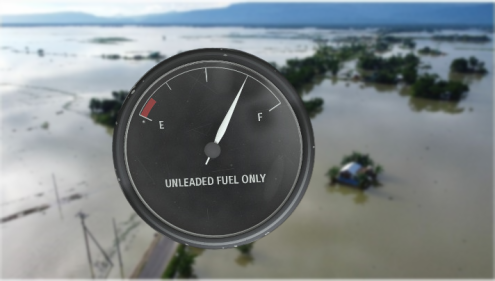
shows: value=0.75
